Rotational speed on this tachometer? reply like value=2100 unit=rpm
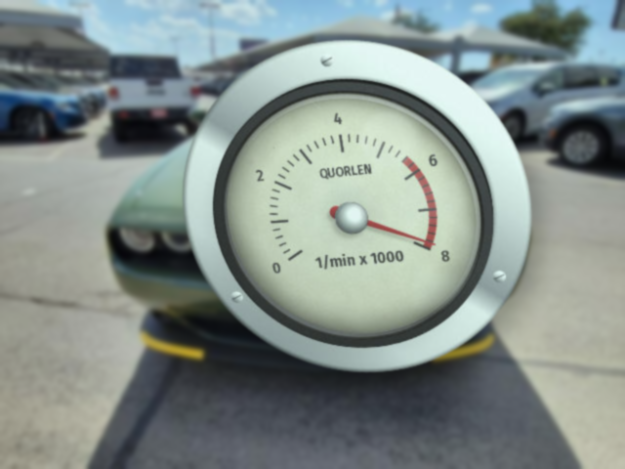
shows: value=7800 unit=rpm
